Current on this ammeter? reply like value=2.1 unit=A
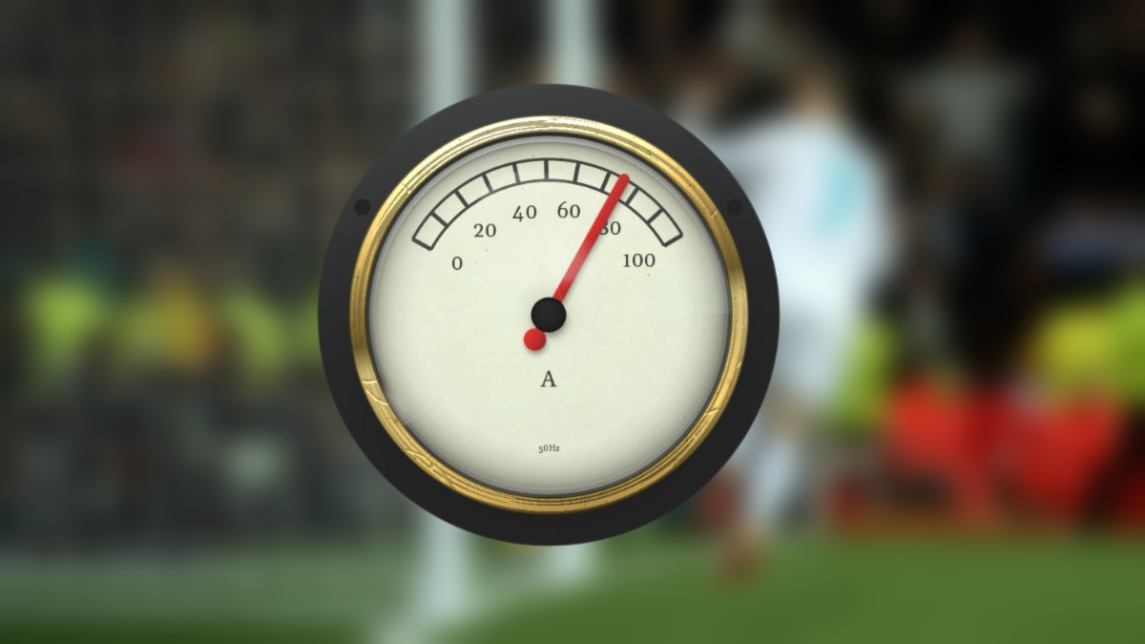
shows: value=75 unit=A
